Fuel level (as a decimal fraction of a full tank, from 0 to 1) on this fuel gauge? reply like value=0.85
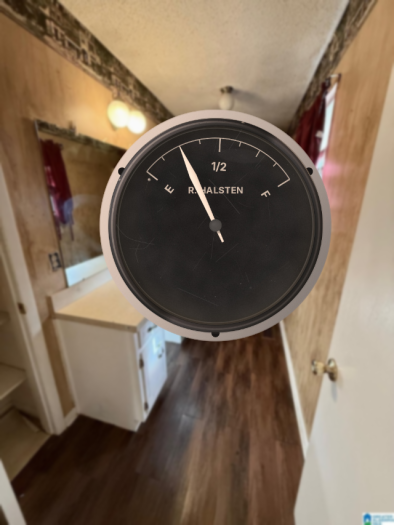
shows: value=0.25
